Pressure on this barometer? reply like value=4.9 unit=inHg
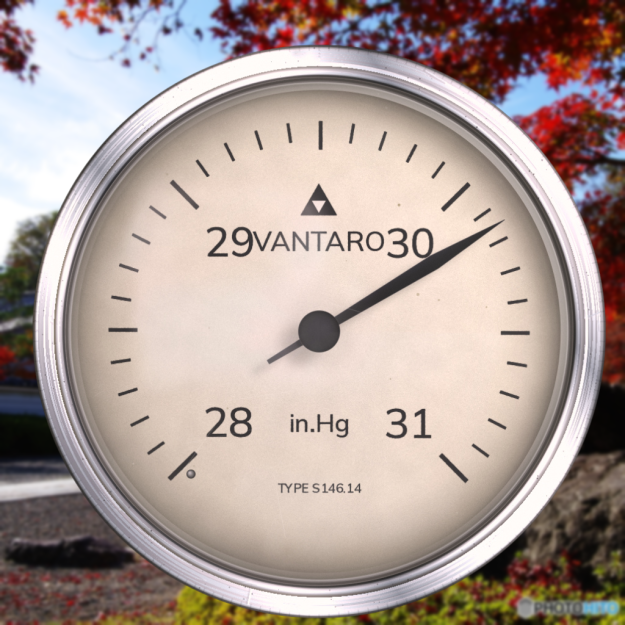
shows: value=30.15 unit=inHg
